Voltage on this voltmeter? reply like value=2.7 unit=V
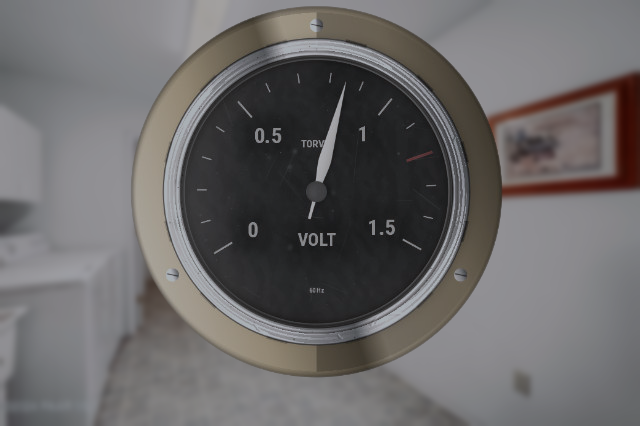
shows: value=0.85 unit=V
